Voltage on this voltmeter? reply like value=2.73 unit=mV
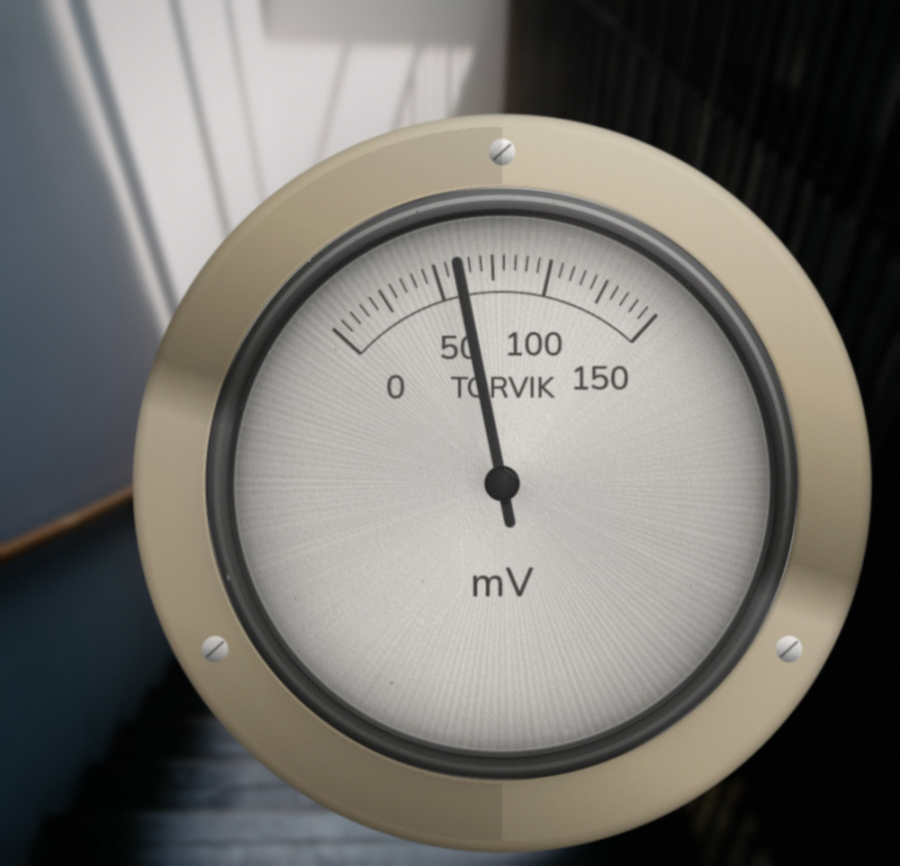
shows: value=60 unit=mV
